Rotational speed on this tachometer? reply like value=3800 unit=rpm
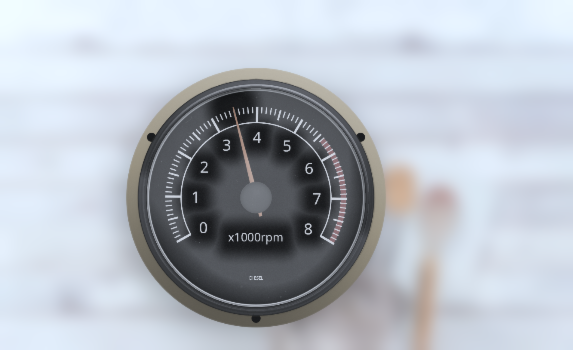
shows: value=3500 unit=rpm
